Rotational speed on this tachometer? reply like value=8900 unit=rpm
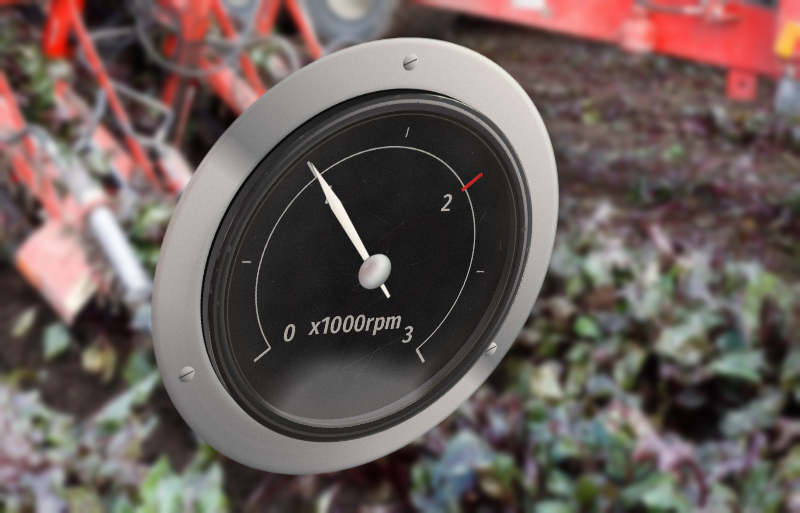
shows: value=1000 unit=rpm
